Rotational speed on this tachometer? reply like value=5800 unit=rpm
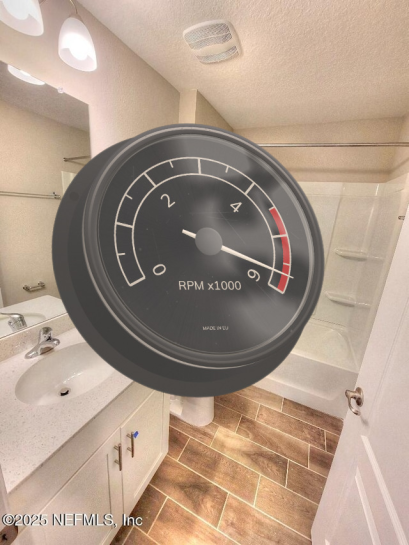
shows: value=5750 unit=rpm
